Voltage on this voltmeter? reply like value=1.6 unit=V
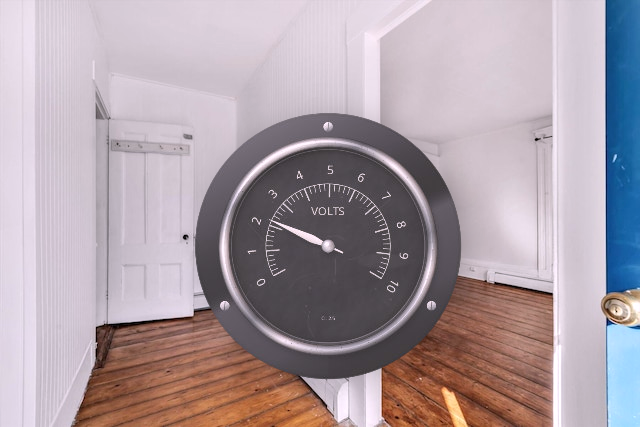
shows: value=2.2 unit=V
